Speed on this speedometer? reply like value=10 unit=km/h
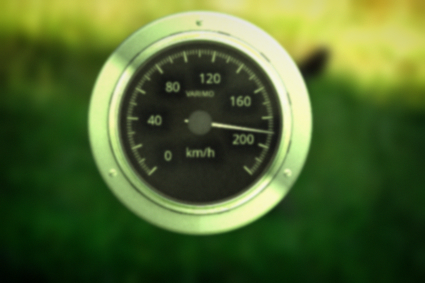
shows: value=190 unit=km/h
